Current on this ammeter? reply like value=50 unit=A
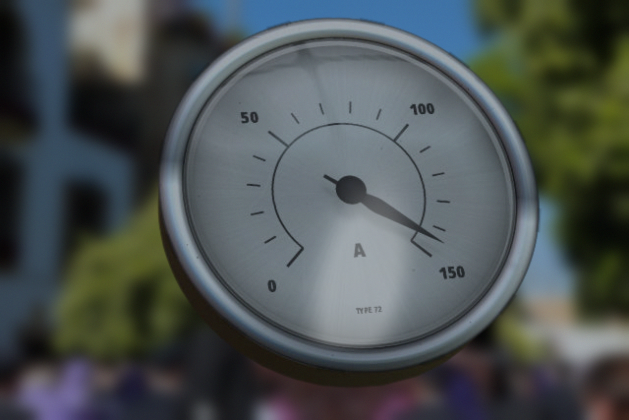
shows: value=145 unit=A
